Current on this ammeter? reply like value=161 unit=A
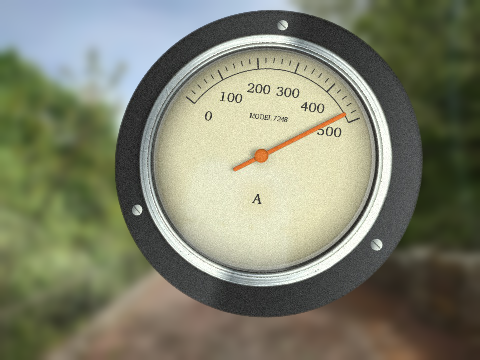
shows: value=480 unit=A
